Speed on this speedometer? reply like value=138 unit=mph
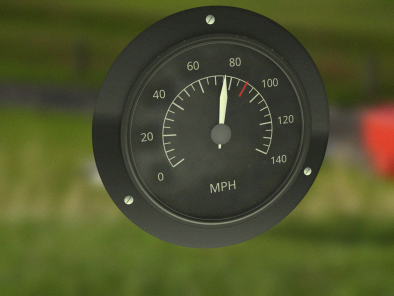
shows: value=75 unit=mph
